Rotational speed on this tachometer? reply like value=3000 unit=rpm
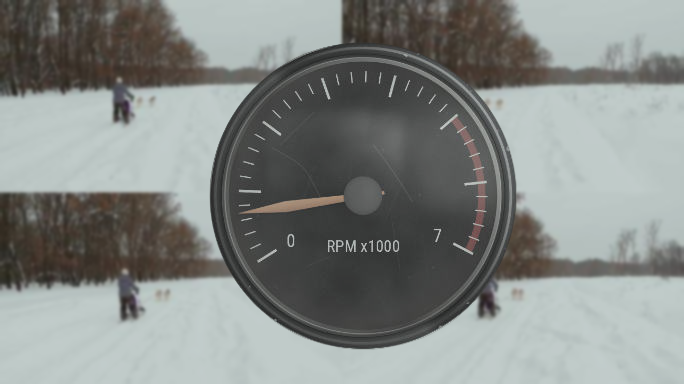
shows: value=700 unit=rpm
